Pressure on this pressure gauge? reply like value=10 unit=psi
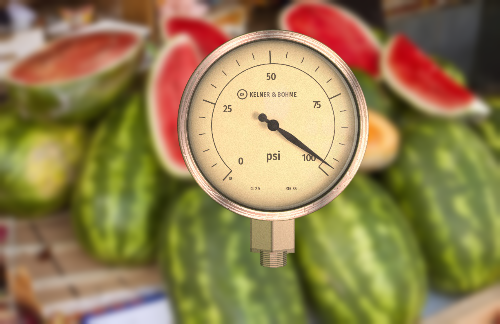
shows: value=97.5 unit=psi
